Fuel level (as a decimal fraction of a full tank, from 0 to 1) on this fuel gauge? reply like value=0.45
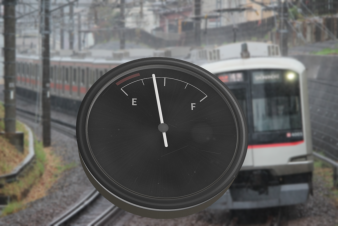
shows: value=0.375
